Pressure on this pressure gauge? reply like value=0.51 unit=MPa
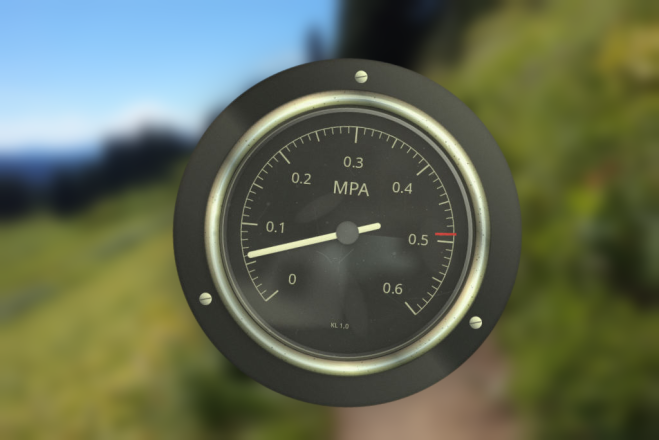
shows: value=0.06 unit=MPa
